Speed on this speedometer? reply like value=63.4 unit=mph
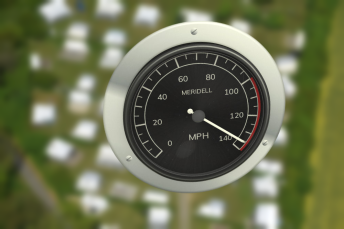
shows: value=135 unit=mph
